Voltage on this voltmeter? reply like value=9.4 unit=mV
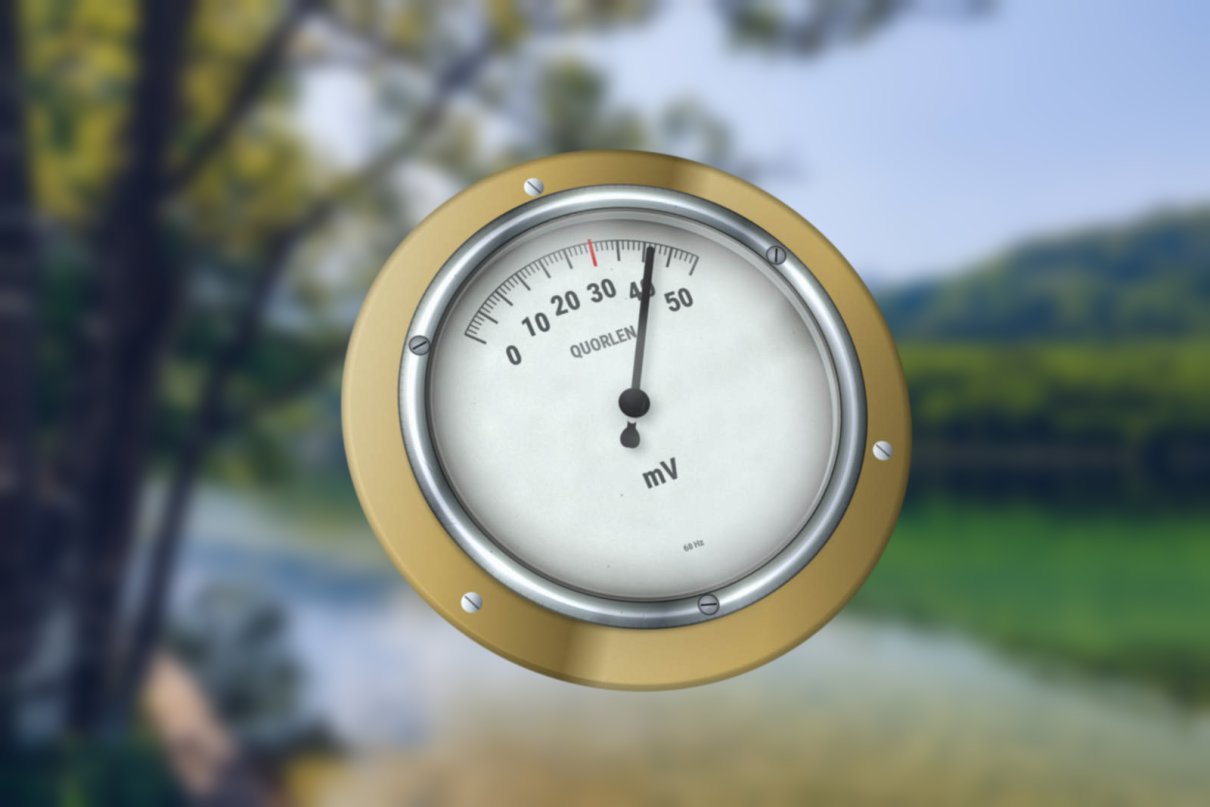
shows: value=41 unit=mV
